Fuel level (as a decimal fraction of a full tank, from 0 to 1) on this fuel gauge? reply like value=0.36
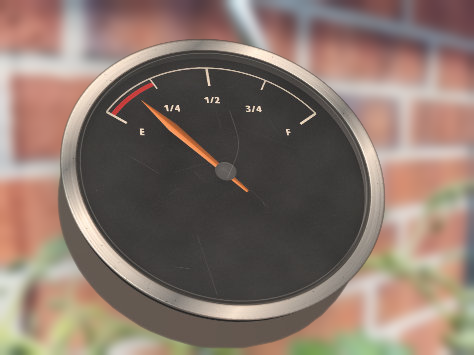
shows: value=0.125
